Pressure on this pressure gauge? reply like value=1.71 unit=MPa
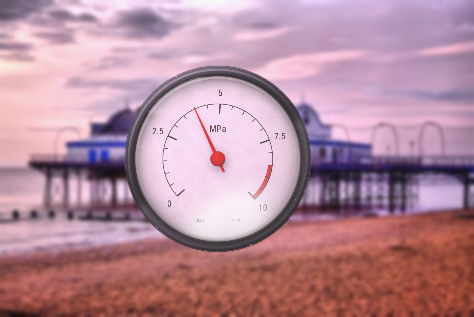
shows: value=4 unit=MPa
